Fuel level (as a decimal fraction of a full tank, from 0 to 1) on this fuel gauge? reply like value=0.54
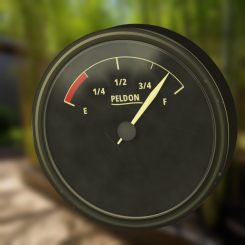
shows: value=0.875
